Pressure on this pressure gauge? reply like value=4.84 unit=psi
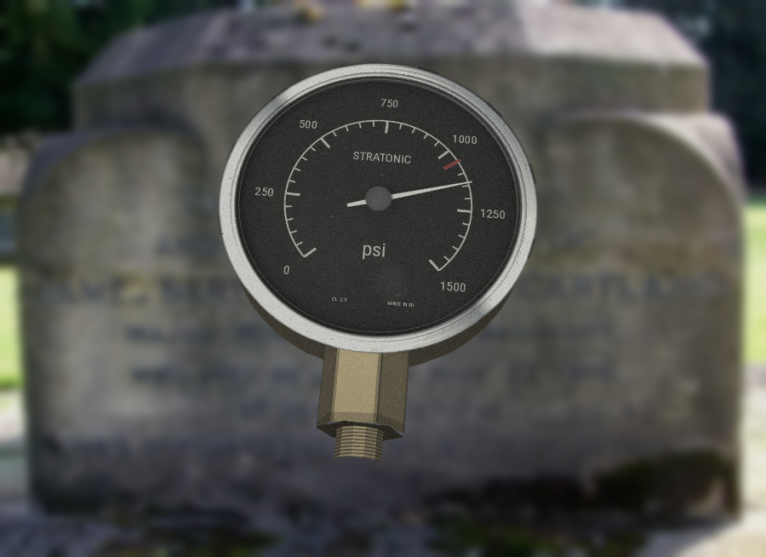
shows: value=1150 unit=psi
